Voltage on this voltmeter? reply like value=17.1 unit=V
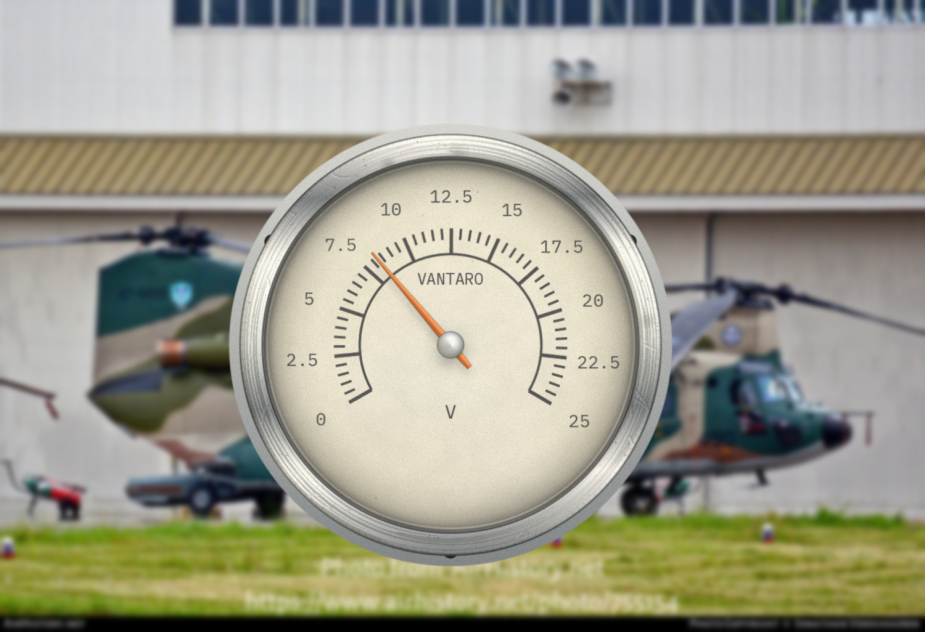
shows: value=8.25 unit=V
